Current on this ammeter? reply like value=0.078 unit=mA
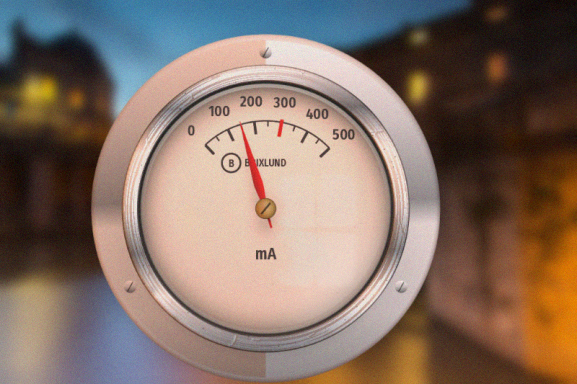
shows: value=150 unit=mA
